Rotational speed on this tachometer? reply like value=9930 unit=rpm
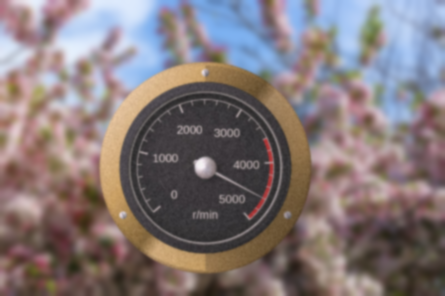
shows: value=4600 unit=rpm
